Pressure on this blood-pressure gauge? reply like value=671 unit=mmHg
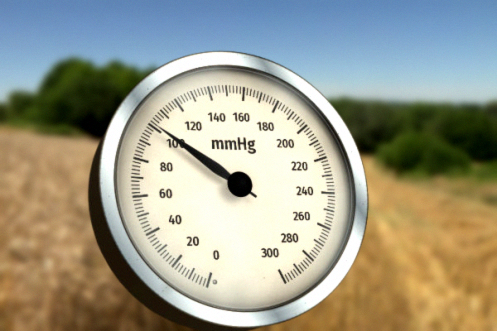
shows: value=100 unit=mmHg
